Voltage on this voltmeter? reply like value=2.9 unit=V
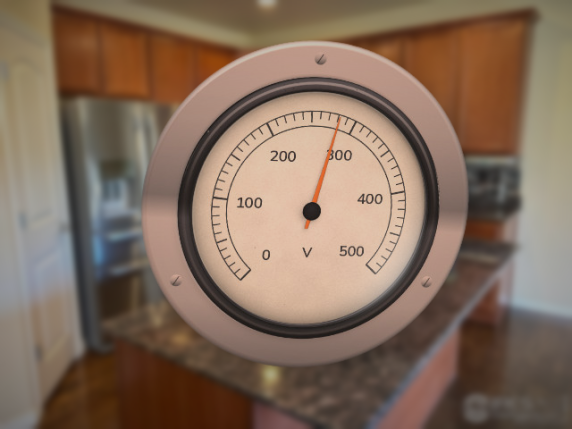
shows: value=280 unit=V
